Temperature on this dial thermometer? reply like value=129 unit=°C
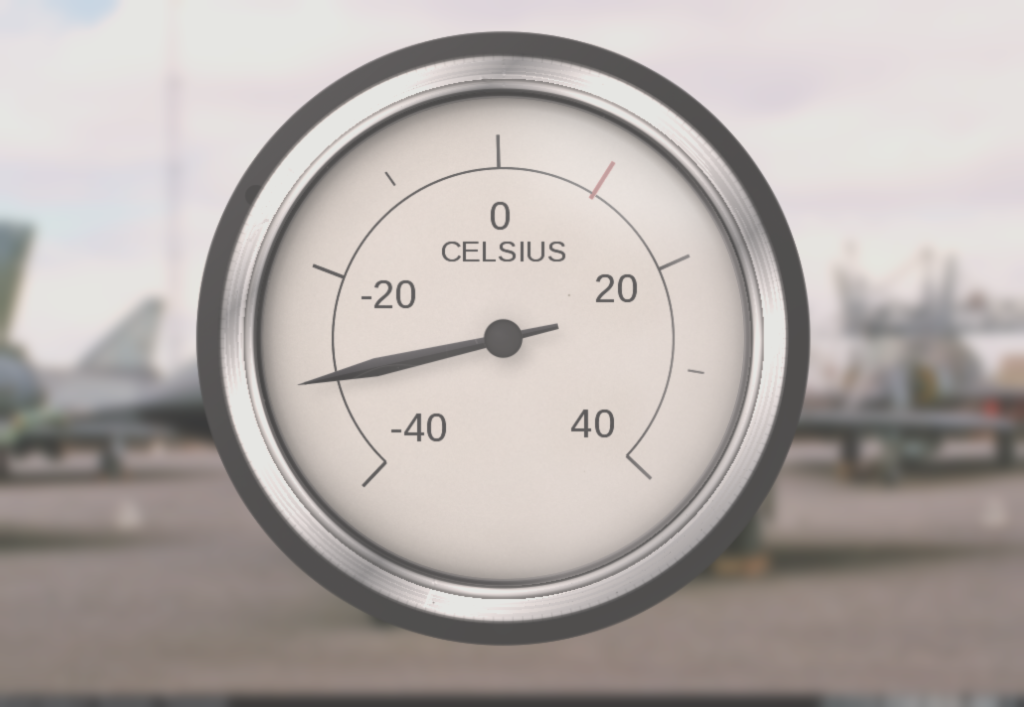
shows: value=-30 unit=°C
